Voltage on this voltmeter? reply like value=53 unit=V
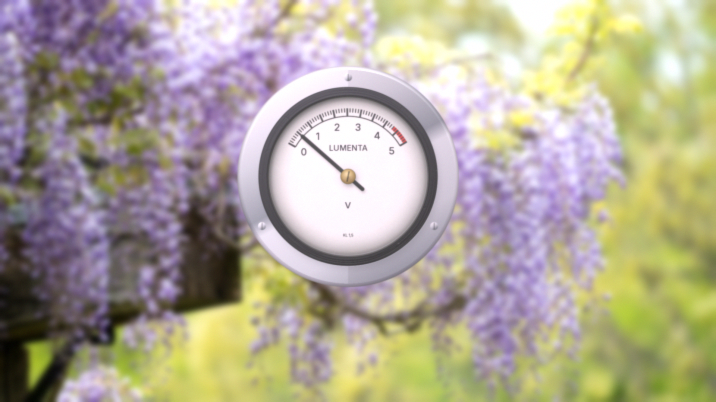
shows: value=0.5 unit=V
